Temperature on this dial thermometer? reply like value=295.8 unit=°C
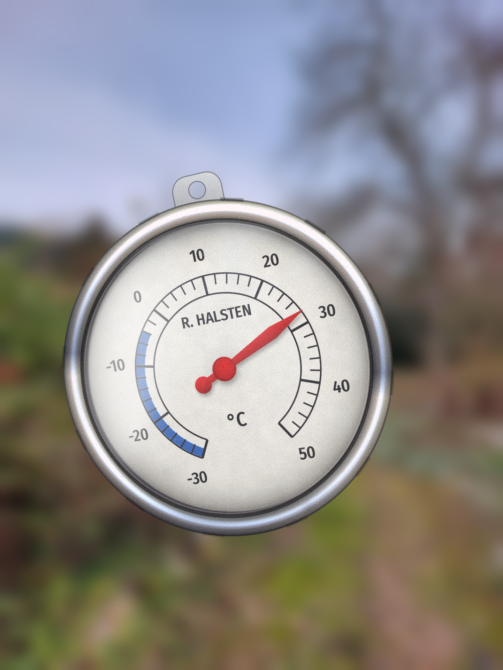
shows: value=28 unit=°C
